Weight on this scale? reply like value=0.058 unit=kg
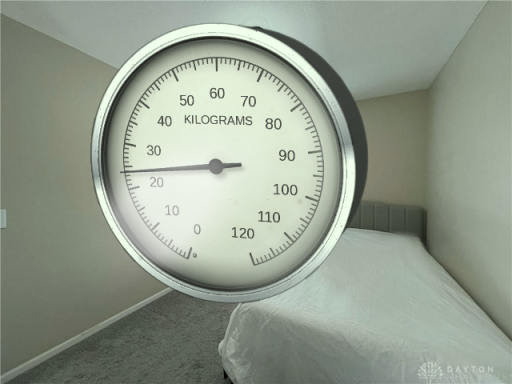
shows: value=24 unit=kg
